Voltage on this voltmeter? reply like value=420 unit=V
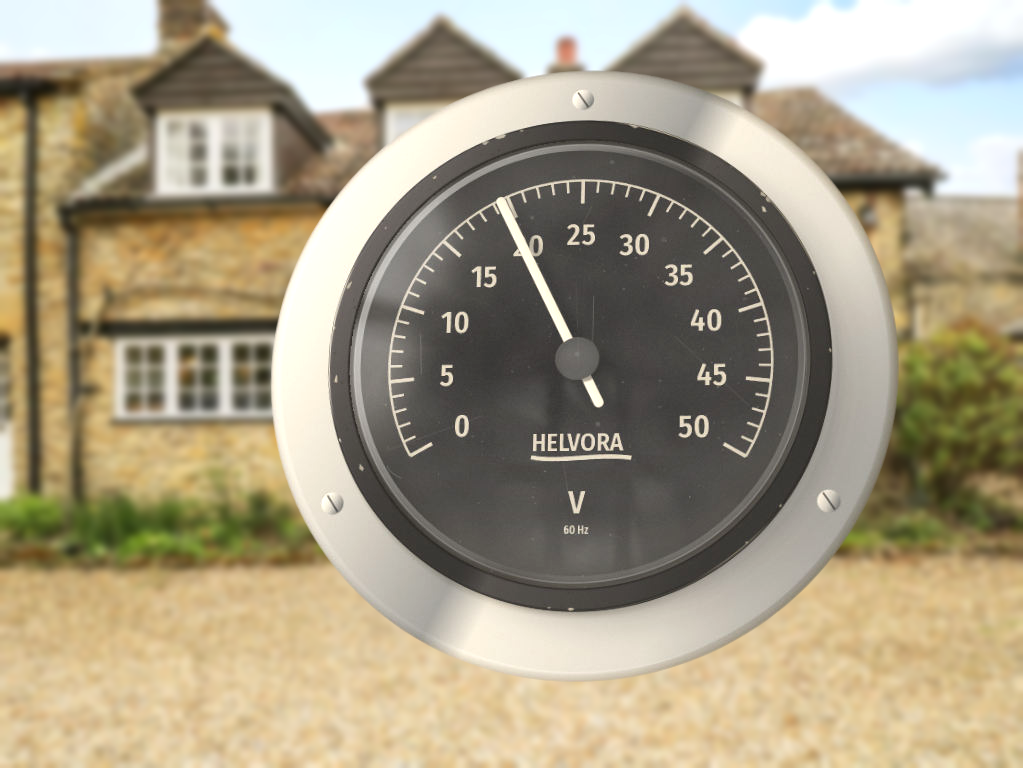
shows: value=19.5 unit=V
